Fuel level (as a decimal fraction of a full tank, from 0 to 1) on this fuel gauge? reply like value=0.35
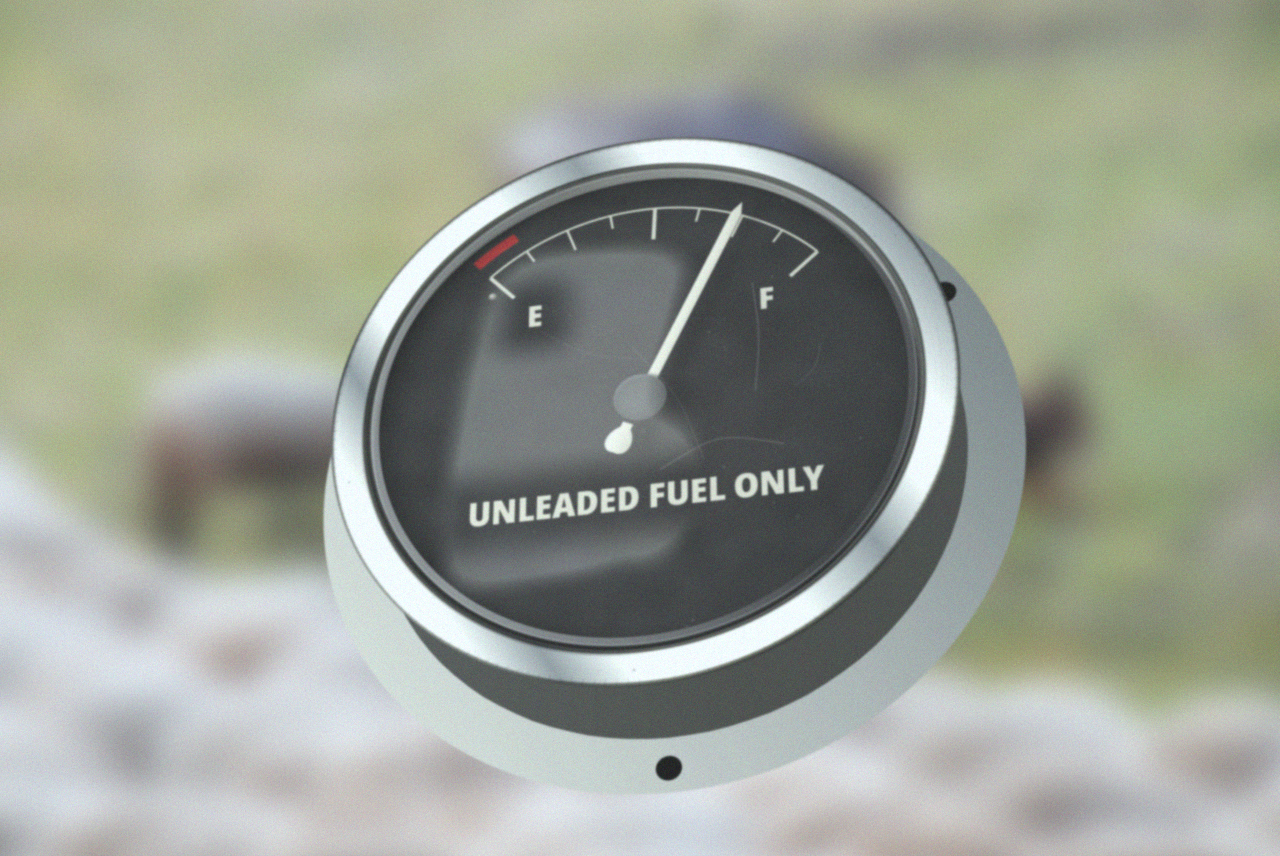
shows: value=0.75
